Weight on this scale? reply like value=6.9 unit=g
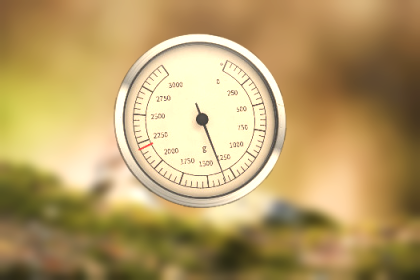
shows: value=1350 unit=g
